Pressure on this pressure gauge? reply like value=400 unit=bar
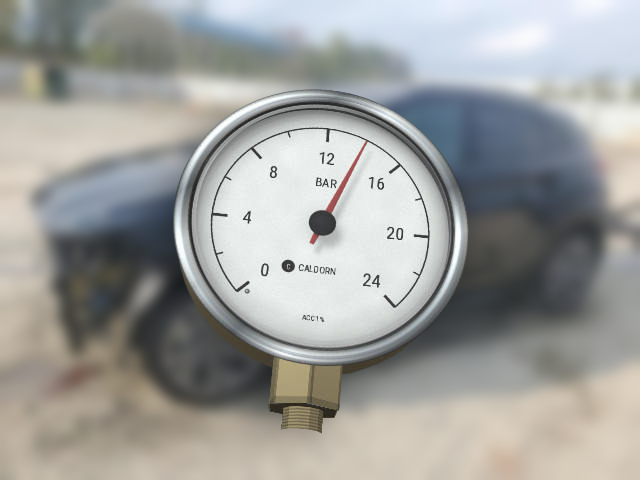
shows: value=14 unit=bar
